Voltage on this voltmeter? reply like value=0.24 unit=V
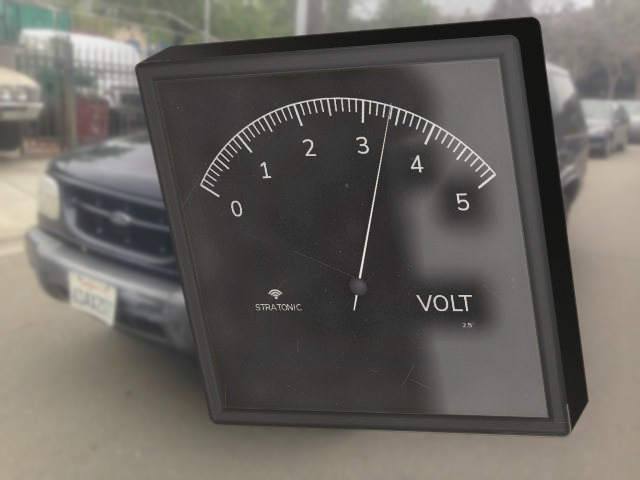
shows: value=3.4 unit=V
